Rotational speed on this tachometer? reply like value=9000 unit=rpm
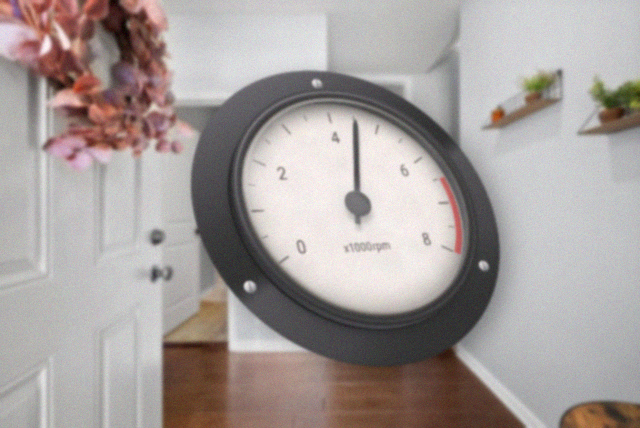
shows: value=4500 unit=rpm
